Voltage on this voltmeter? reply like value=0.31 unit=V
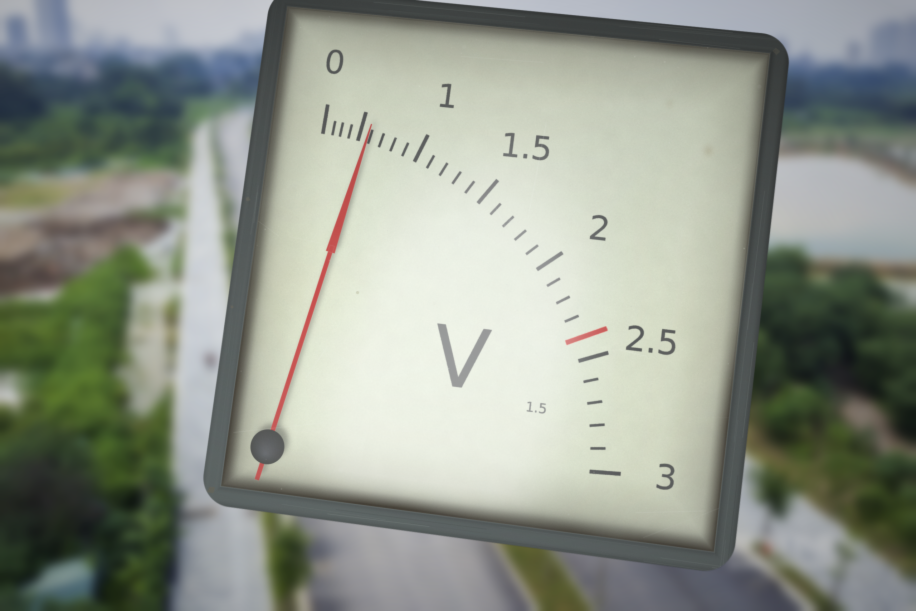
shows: value=0.6 unit=V
